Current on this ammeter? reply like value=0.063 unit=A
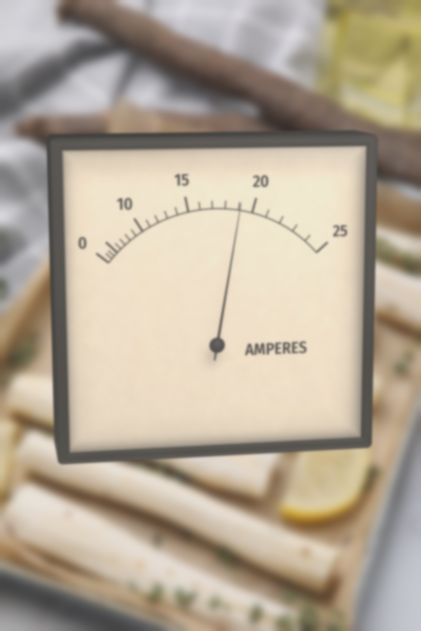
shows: value=19 unit=A
